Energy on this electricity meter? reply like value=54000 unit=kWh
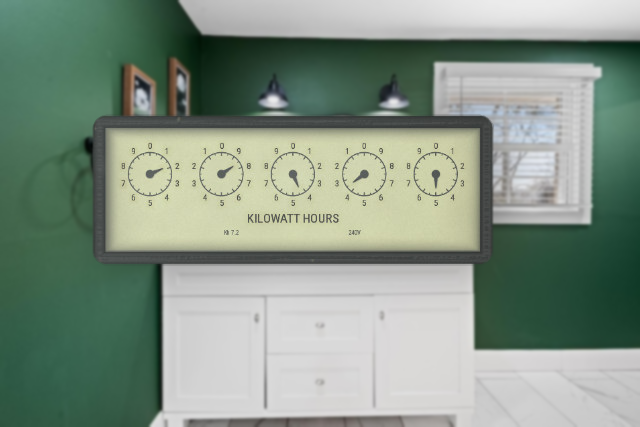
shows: value=18435 unit=kWh
